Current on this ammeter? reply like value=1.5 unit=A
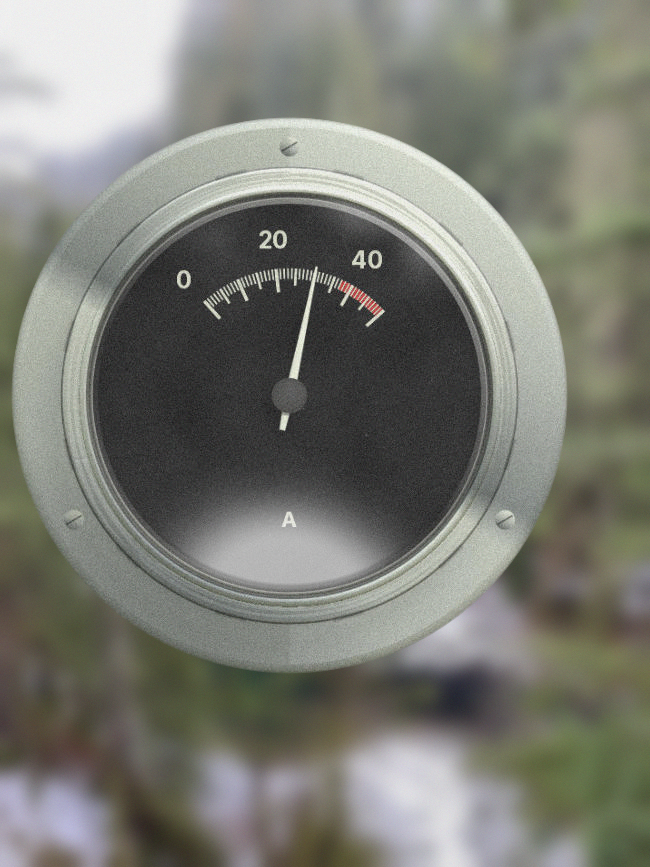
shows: value=30 unit=A
